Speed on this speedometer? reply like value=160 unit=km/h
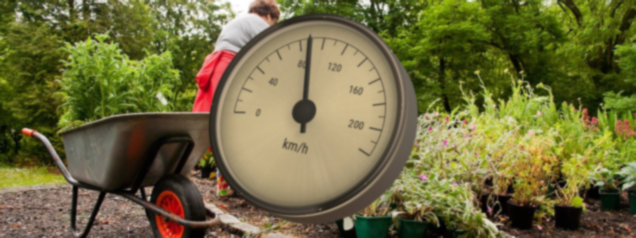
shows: value=90 unit=km/h
